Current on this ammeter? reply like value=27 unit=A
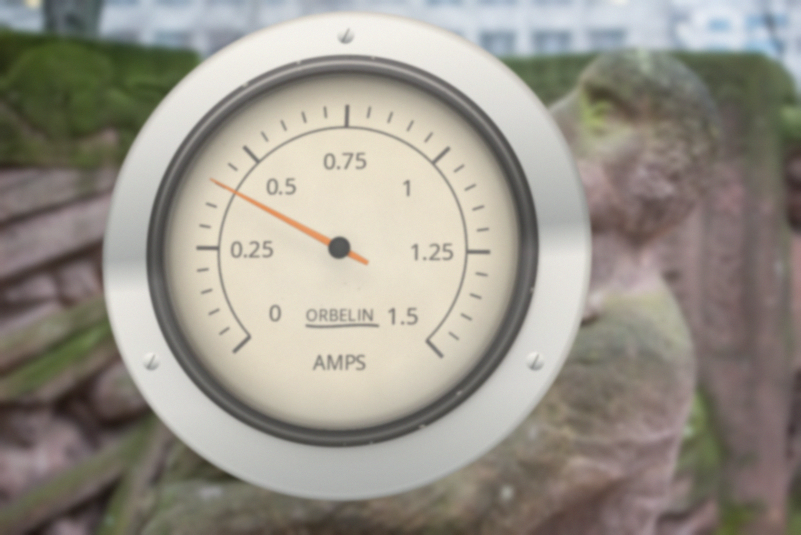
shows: value=0.4 unit=A
